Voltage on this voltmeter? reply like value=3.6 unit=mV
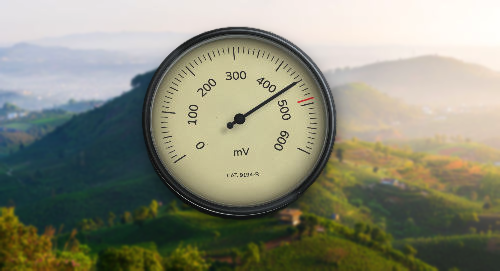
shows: value=450 unit=mV
